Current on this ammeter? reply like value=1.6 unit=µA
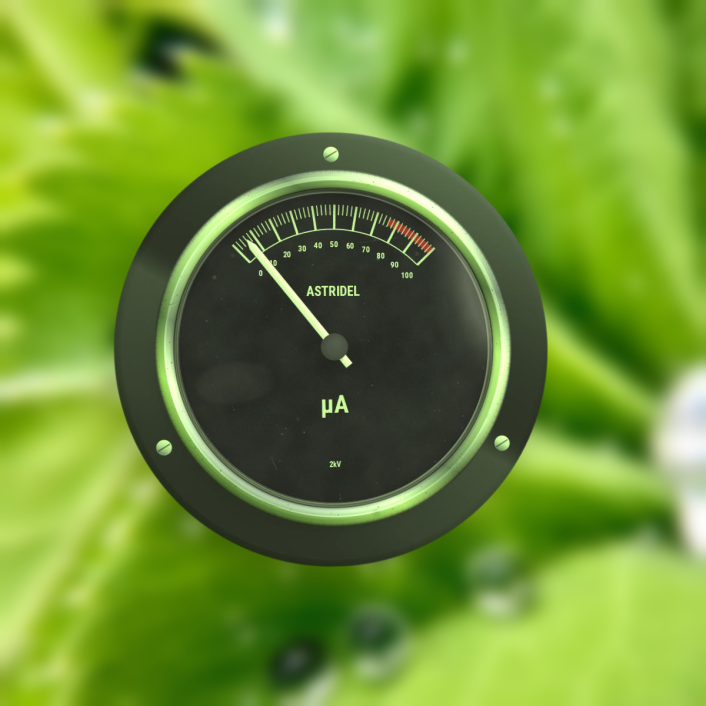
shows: value=6 unit=µA
